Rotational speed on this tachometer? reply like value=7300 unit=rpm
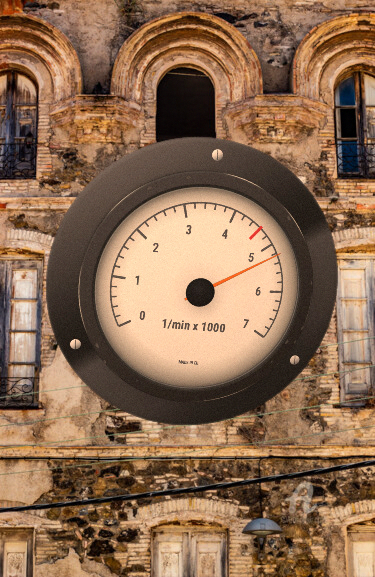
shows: value=5200 unit=rpm
